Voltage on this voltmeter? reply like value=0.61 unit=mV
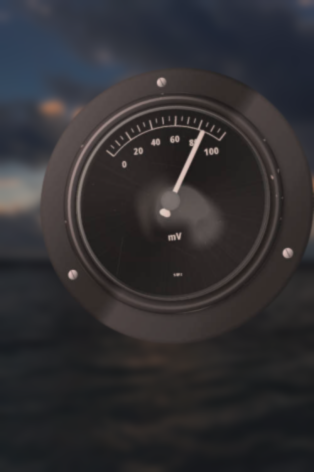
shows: value=85 unit=mV
